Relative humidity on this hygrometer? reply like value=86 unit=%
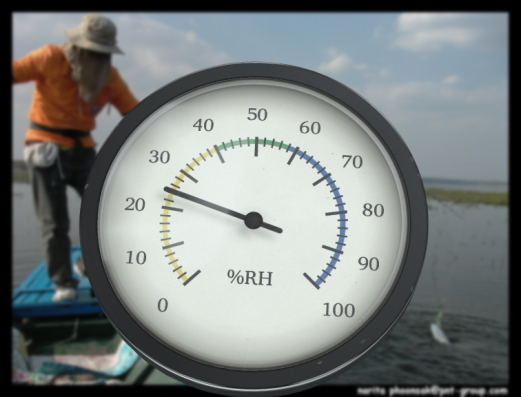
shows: value=24 unit=%
